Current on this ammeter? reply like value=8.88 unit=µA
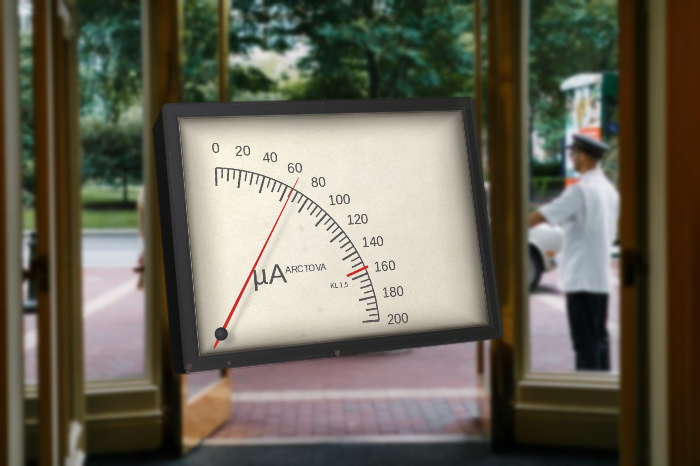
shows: value=65 unit=µA
